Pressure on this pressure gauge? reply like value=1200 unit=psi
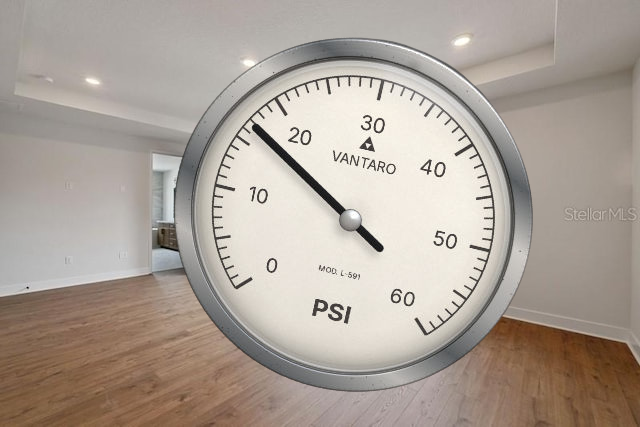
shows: value=17 unit=psi
